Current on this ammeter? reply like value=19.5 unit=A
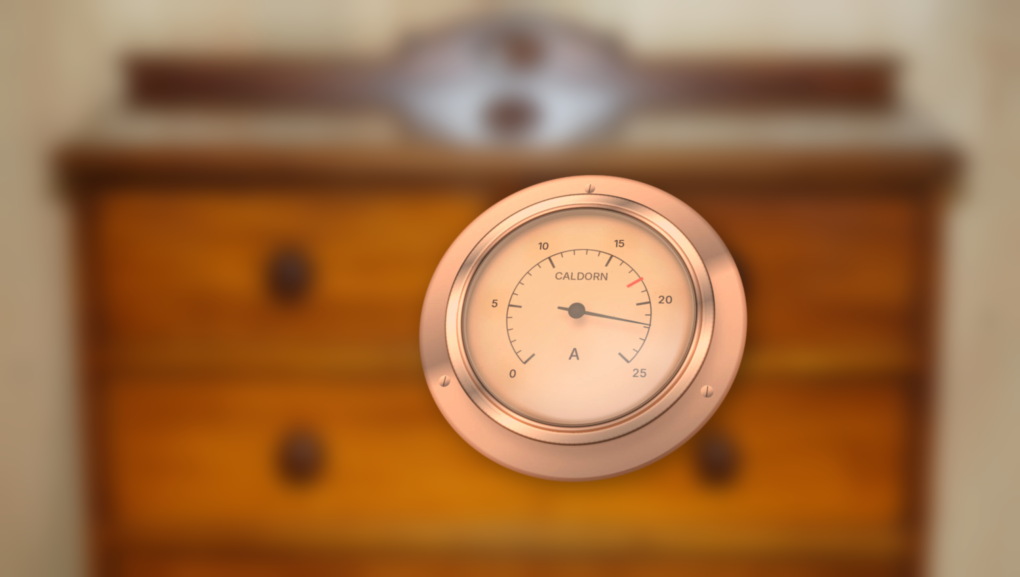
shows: value=22 unit=A
